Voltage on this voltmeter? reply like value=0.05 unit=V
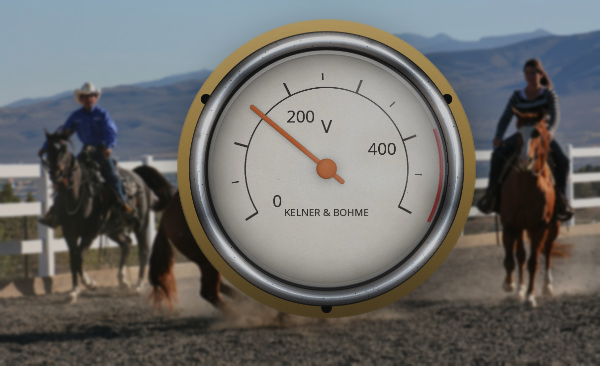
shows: value=150 unit=V
